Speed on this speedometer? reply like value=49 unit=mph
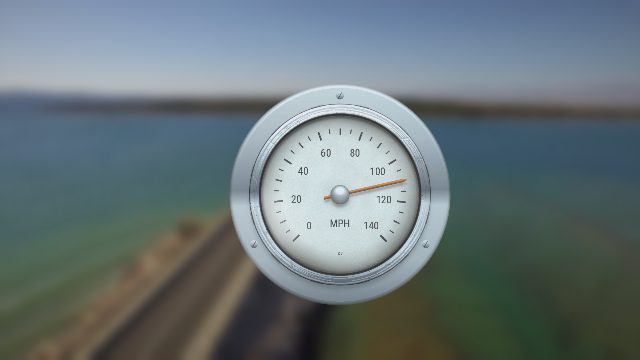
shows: value=110 unit=mph
